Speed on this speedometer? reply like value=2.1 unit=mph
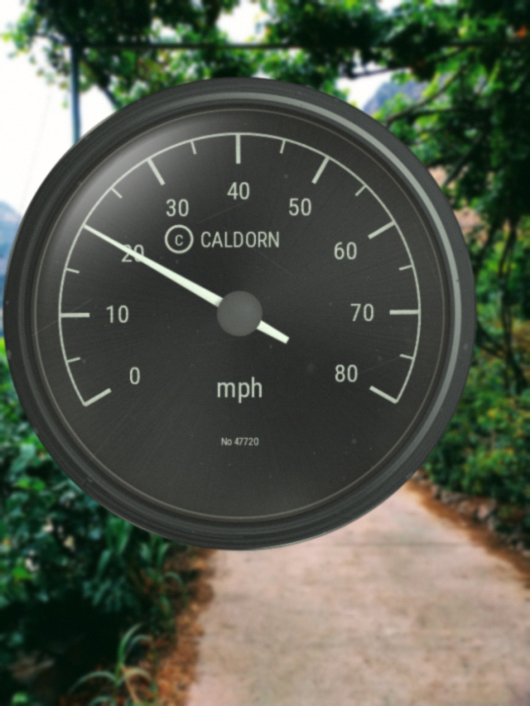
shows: value=20 unit=mph
